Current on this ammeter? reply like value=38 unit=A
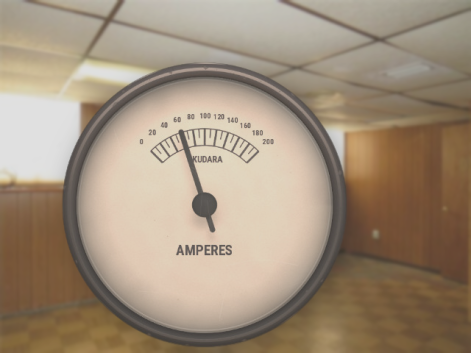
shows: value=60 unit=A
